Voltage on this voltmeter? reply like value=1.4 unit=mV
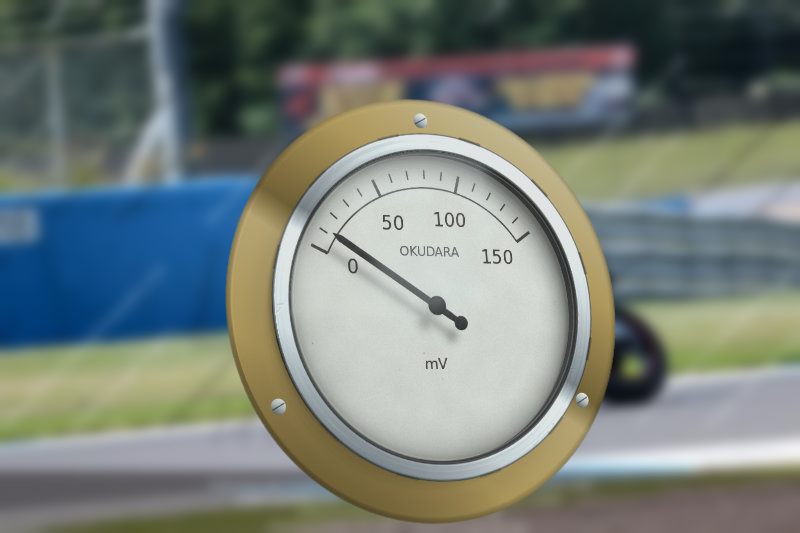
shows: value=10 unit=mV
